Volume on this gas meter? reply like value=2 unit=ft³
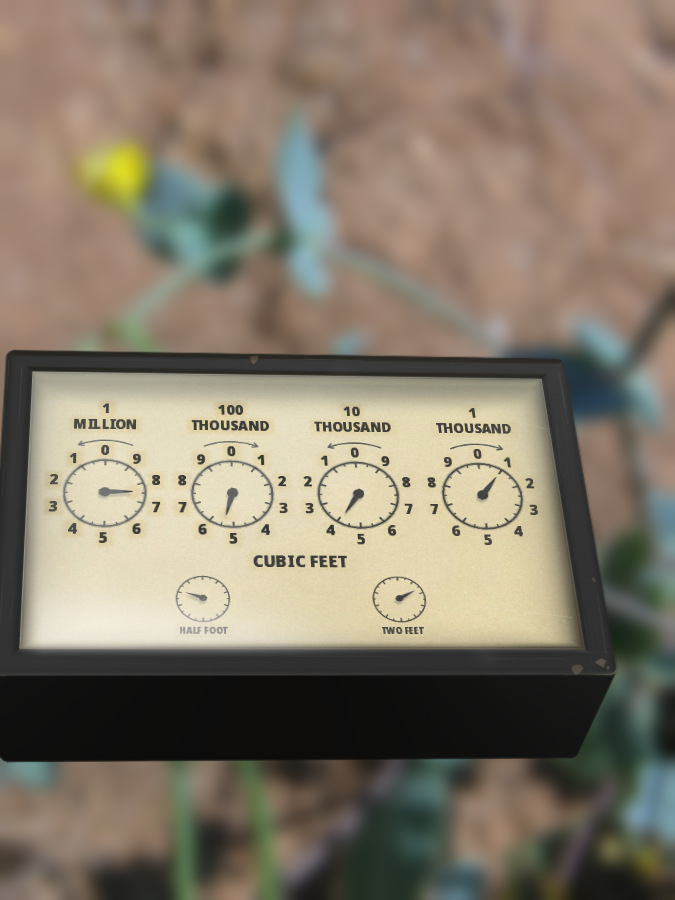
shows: value=754100 unit=ft³
